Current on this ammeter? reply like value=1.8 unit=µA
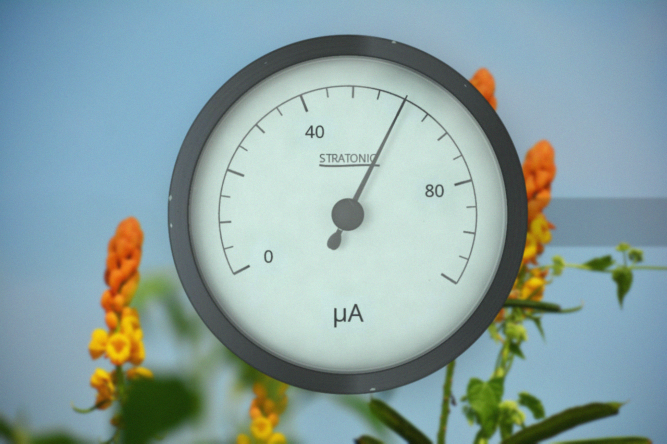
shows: value=60 unit=µA
